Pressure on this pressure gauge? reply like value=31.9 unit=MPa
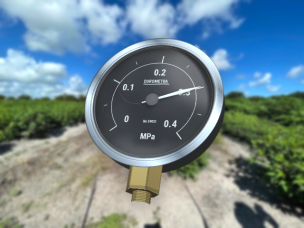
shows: value=0.3 unit=MPa
